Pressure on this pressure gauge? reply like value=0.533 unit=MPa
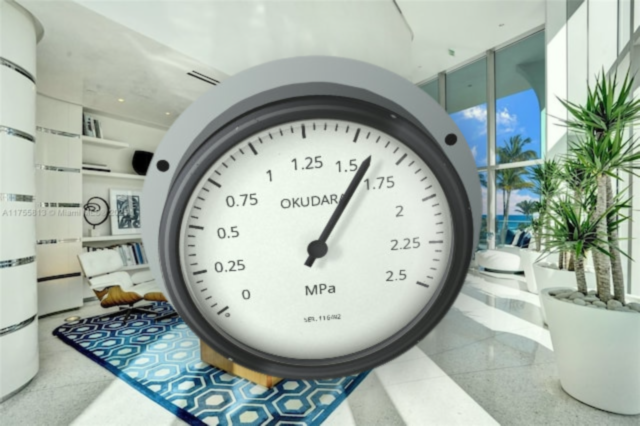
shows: value=1.6 unit=MPa
